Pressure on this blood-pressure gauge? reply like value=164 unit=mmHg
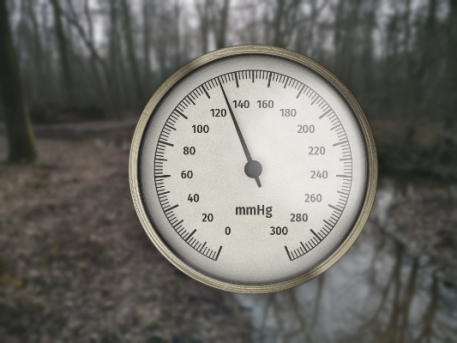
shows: value=130 unit=mmHg
